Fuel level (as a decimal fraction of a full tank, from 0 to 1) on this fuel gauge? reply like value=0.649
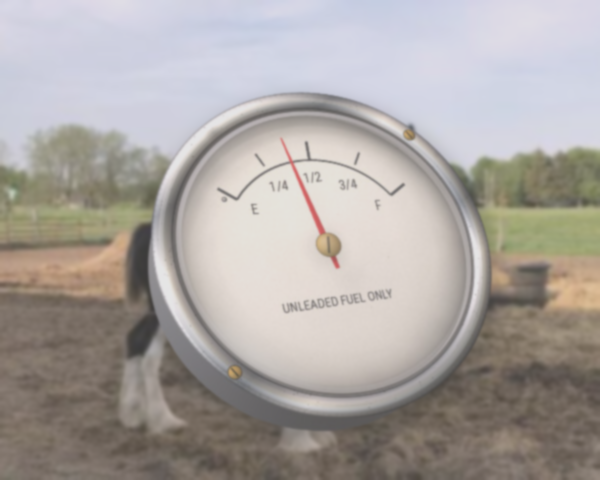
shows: value=0.375
